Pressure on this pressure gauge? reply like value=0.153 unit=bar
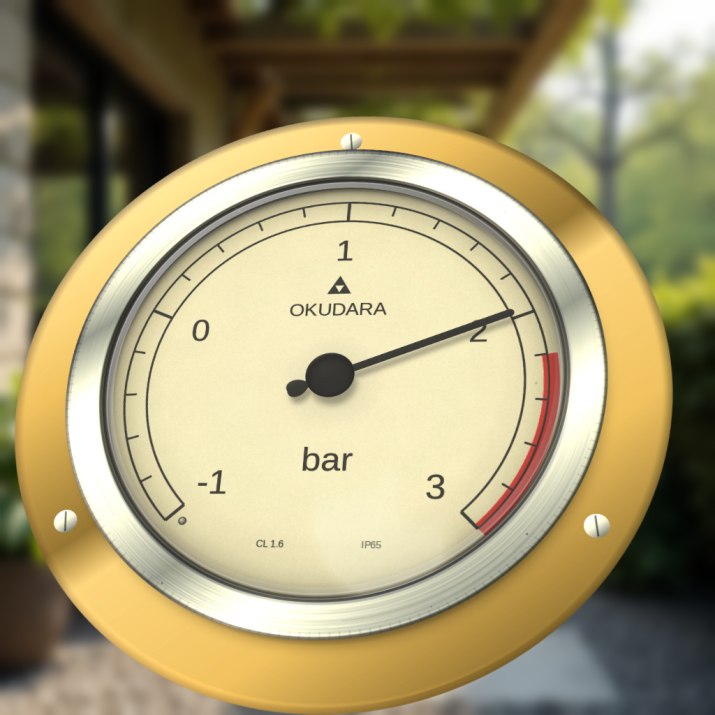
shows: value=2 unit=bar
